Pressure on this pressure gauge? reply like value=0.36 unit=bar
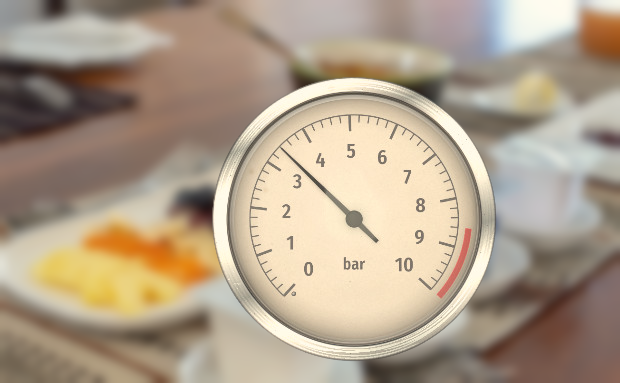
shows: value=3.4 unit=bar
